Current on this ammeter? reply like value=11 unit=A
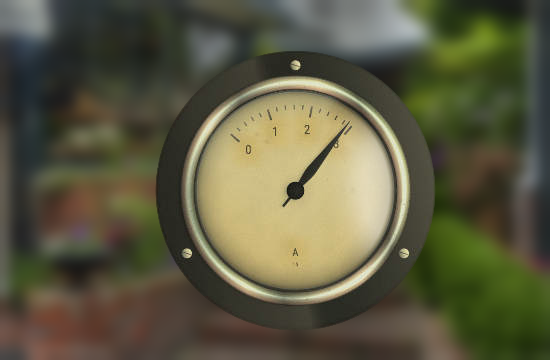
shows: value=2.9 unit=A
